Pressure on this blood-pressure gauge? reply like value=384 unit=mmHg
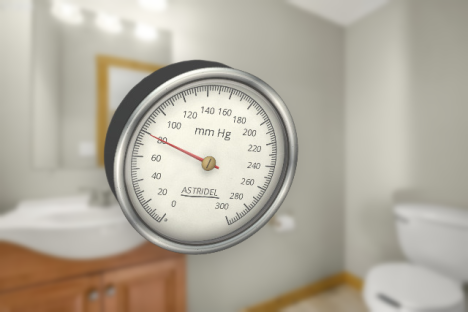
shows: value=80 unit=mmHg
